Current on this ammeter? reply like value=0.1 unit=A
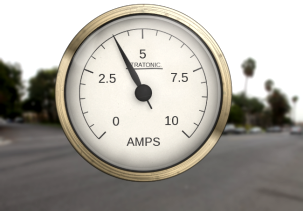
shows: value=4 unit=A
